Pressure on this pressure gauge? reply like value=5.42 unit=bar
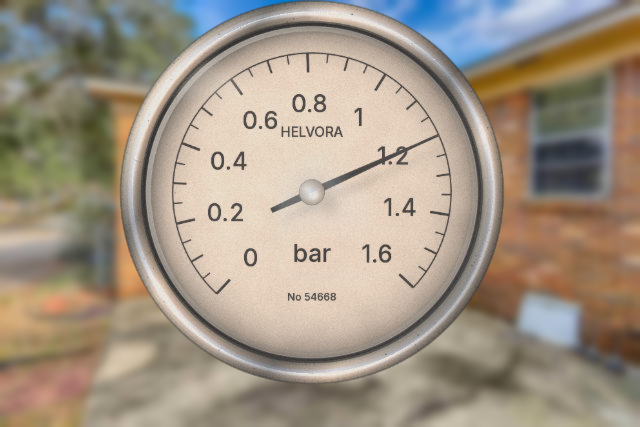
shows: value=1.2 unit=bar
